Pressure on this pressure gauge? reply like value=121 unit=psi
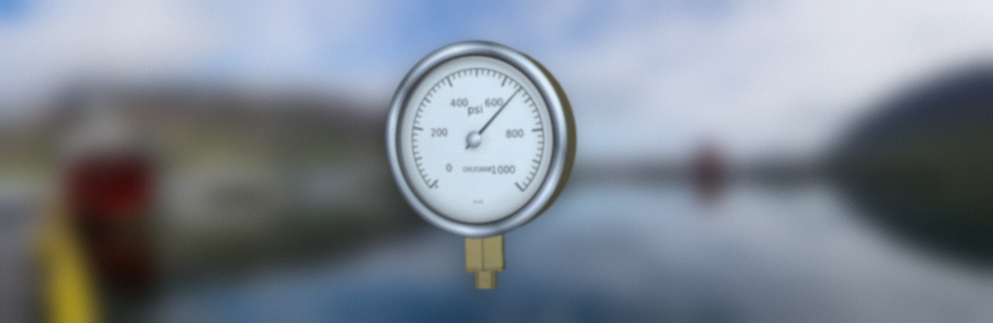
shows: value=660 unit=psi
